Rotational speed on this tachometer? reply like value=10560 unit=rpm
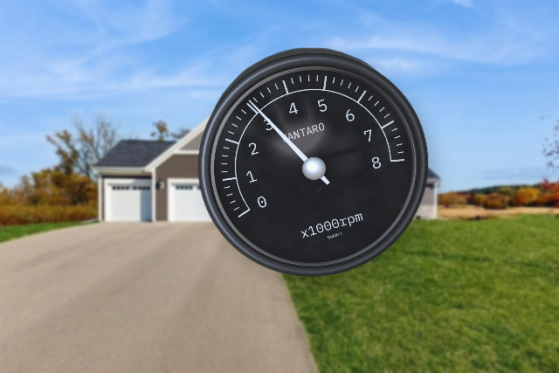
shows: value=3100 unit=rpm
